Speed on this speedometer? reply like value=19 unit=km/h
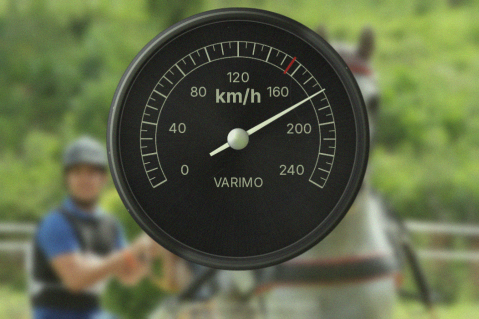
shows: value=180 unit=km/h
